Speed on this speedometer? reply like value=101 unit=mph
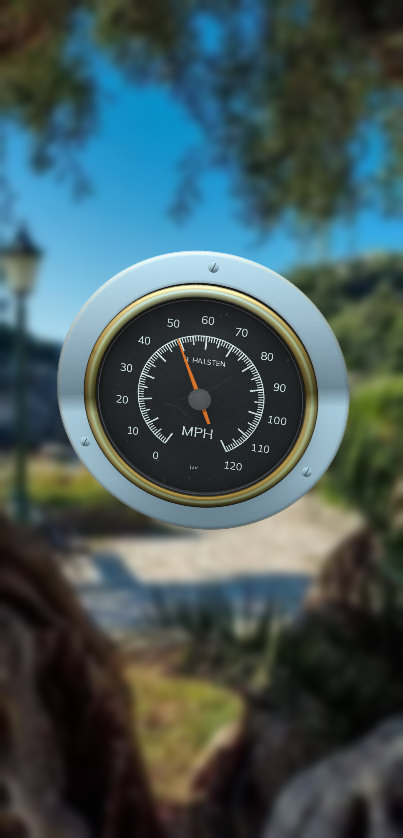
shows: value=50 unit=mph
